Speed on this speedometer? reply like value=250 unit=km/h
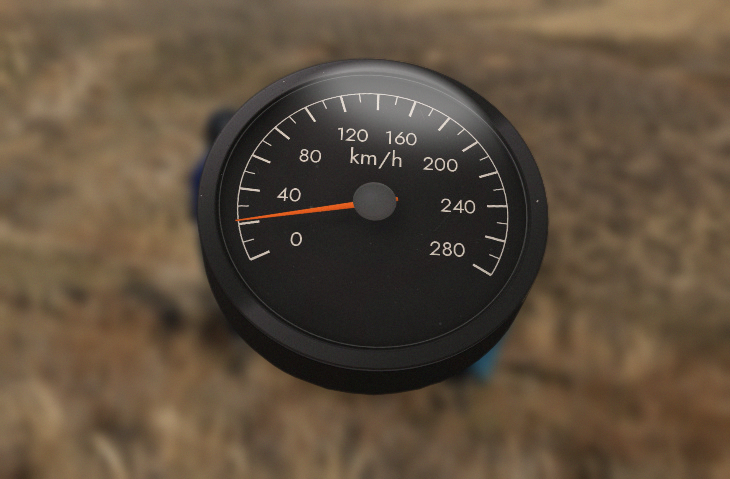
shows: value=20 unit=km/h
